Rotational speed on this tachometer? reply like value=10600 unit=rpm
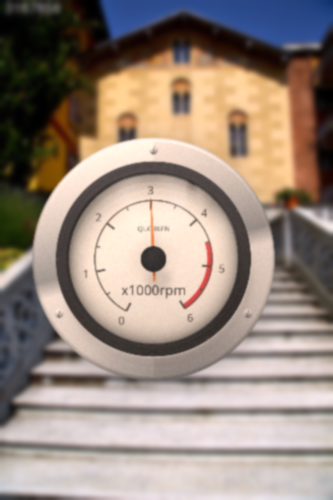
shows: value=3000 unit=rpm
